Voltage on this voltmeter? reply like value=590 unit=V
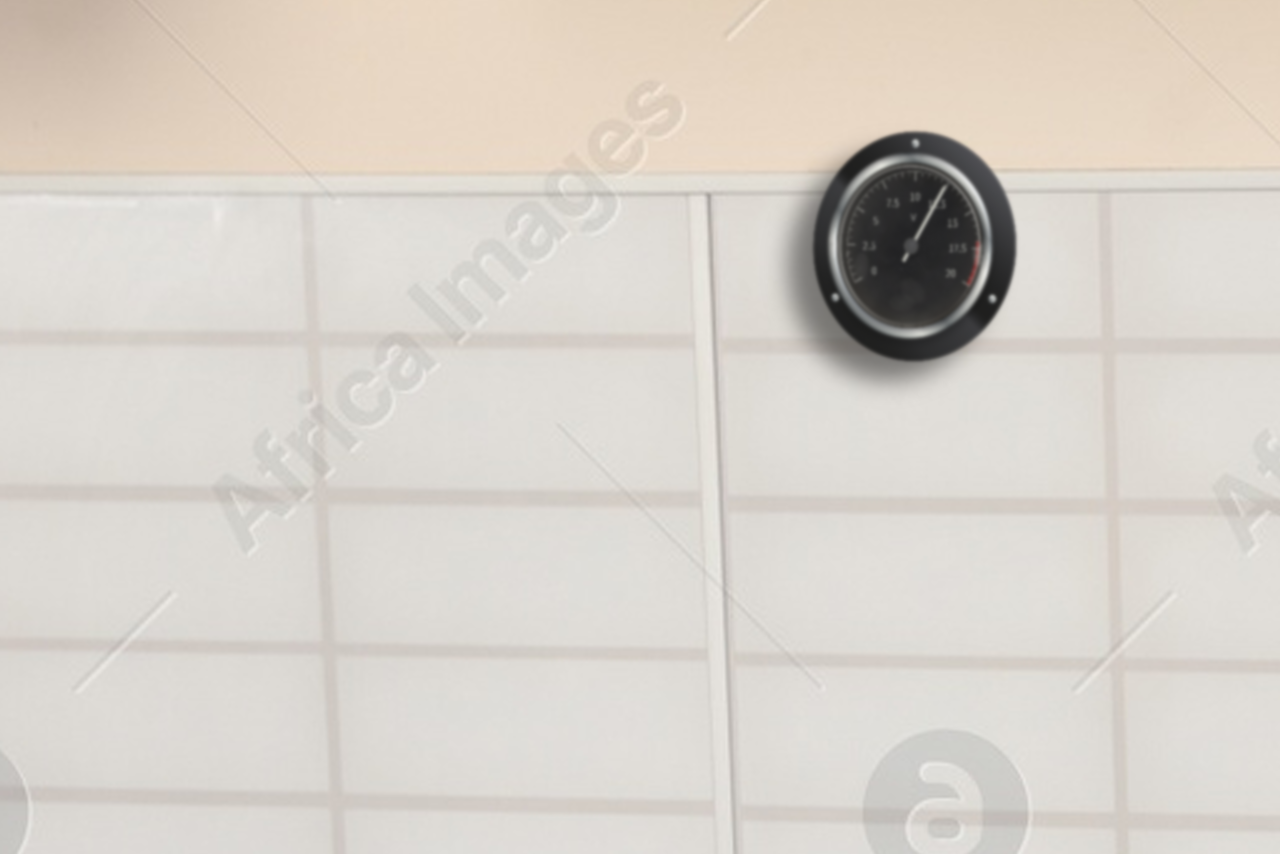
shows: value=12.5 unit=V
